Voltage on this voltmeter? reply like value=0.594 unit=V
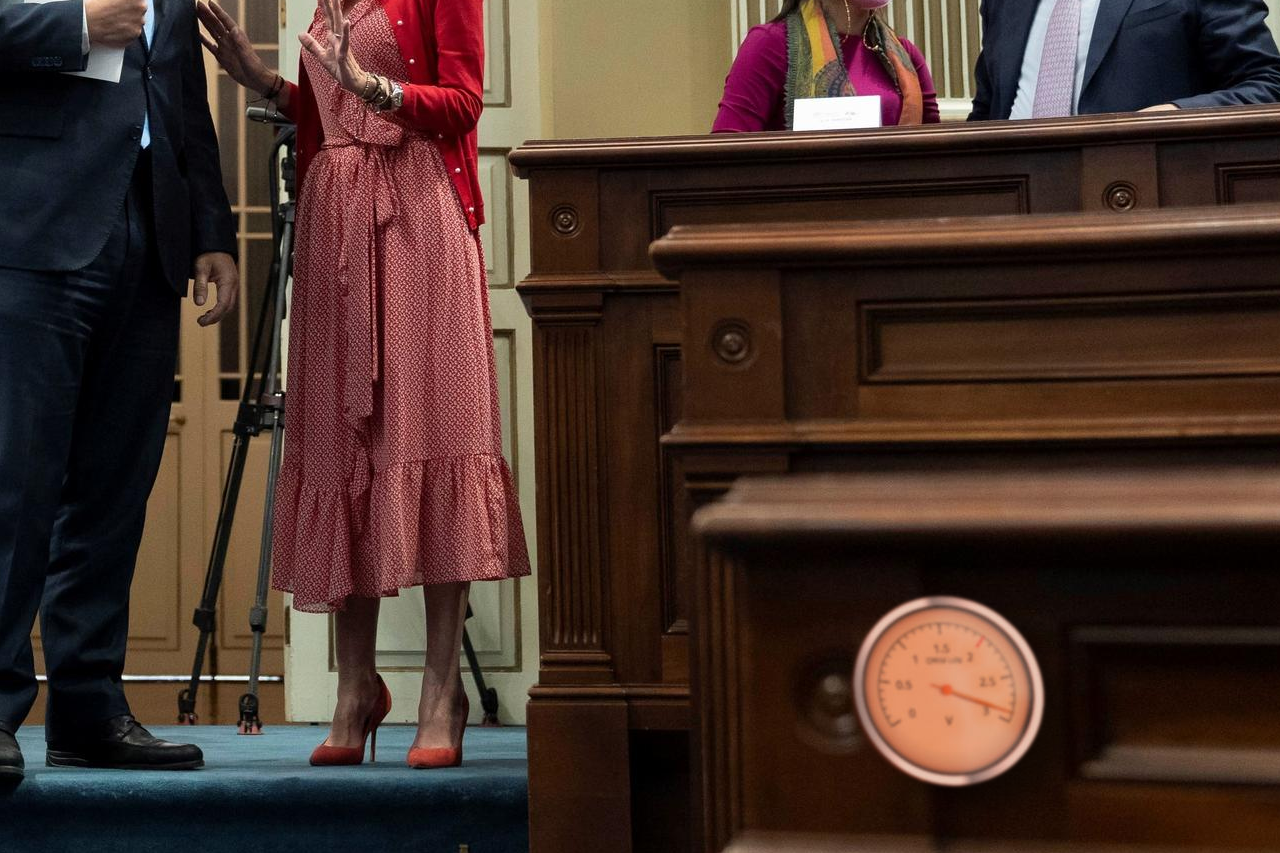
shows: value=2.9 unit=V
